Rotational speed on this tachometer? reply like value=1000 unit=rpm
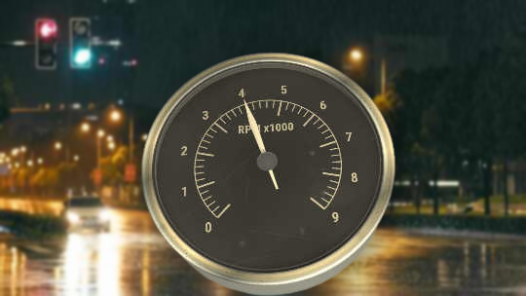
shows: value=4000 unit=rpm
